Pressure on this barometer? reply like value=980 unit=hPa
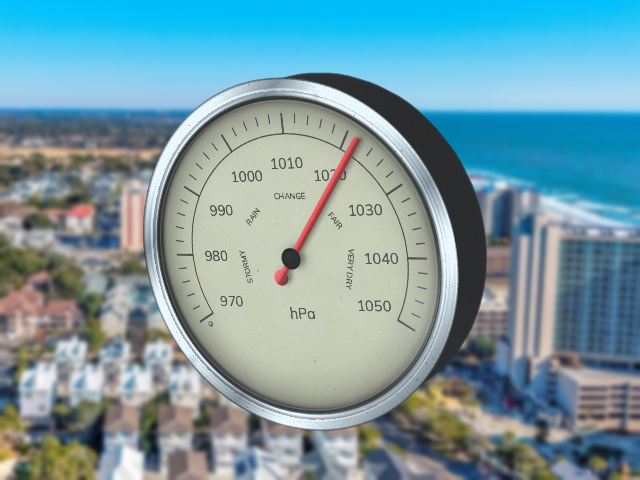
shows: value=1022 unit=hPa
